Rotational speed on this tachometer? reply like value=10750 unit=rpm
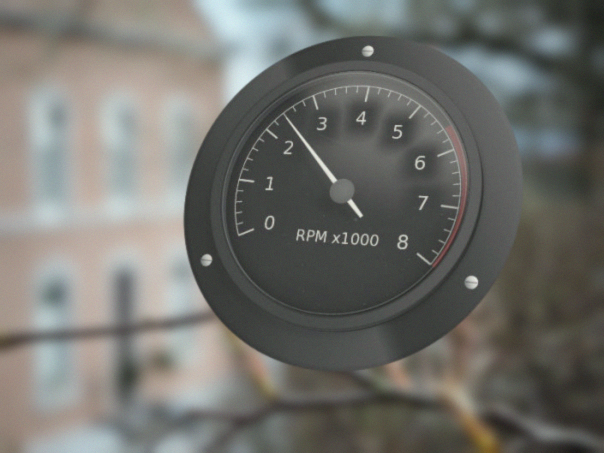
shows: value=2400 unit=rpm
